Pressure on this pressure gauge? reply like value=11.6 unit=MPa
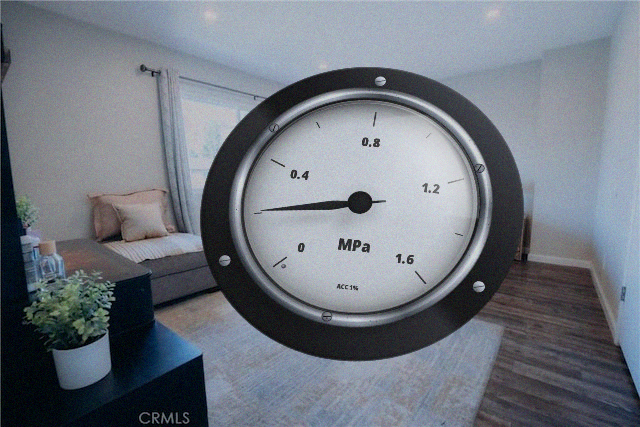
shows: value=0.2 unit=MPa
